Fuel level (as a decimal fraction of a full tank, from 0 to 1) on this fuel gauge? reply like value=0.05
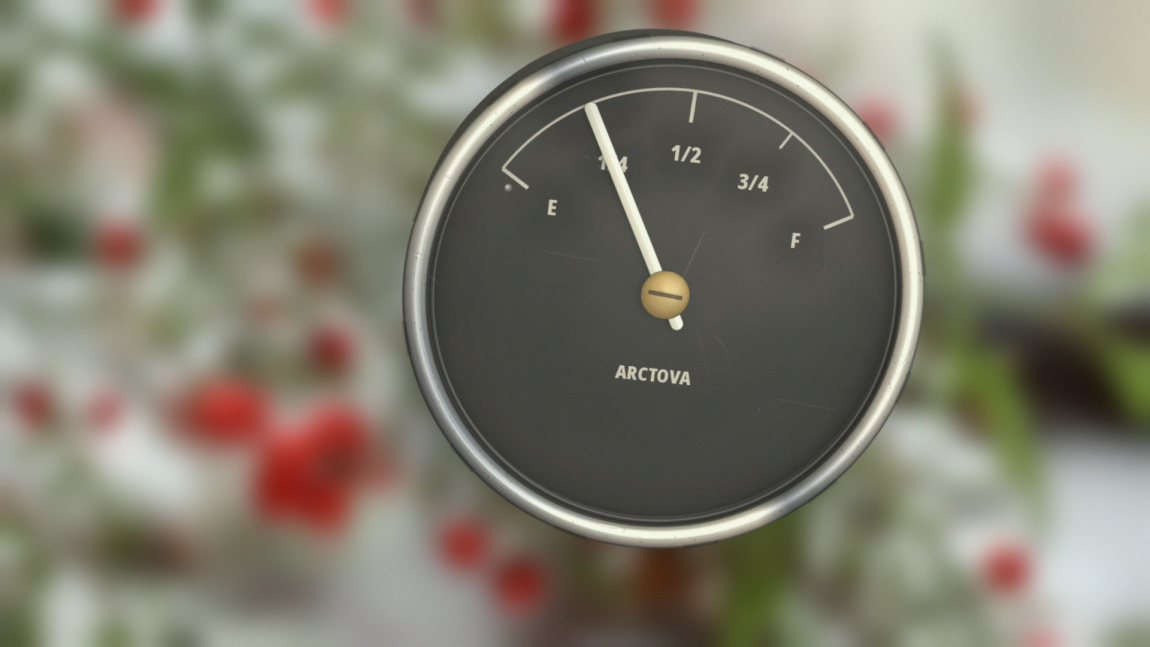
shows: value=0.25
